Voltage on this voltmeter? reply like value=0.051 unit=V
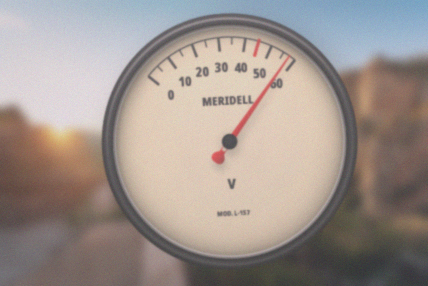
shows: value=57.5 unit=V
